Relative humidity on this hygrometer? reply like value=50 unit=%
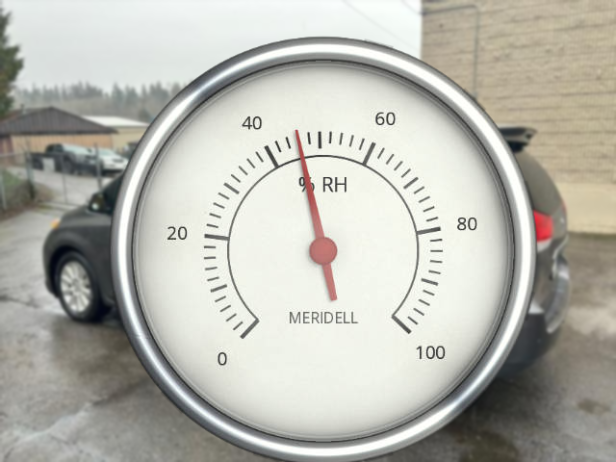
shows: value=46 unit=%
